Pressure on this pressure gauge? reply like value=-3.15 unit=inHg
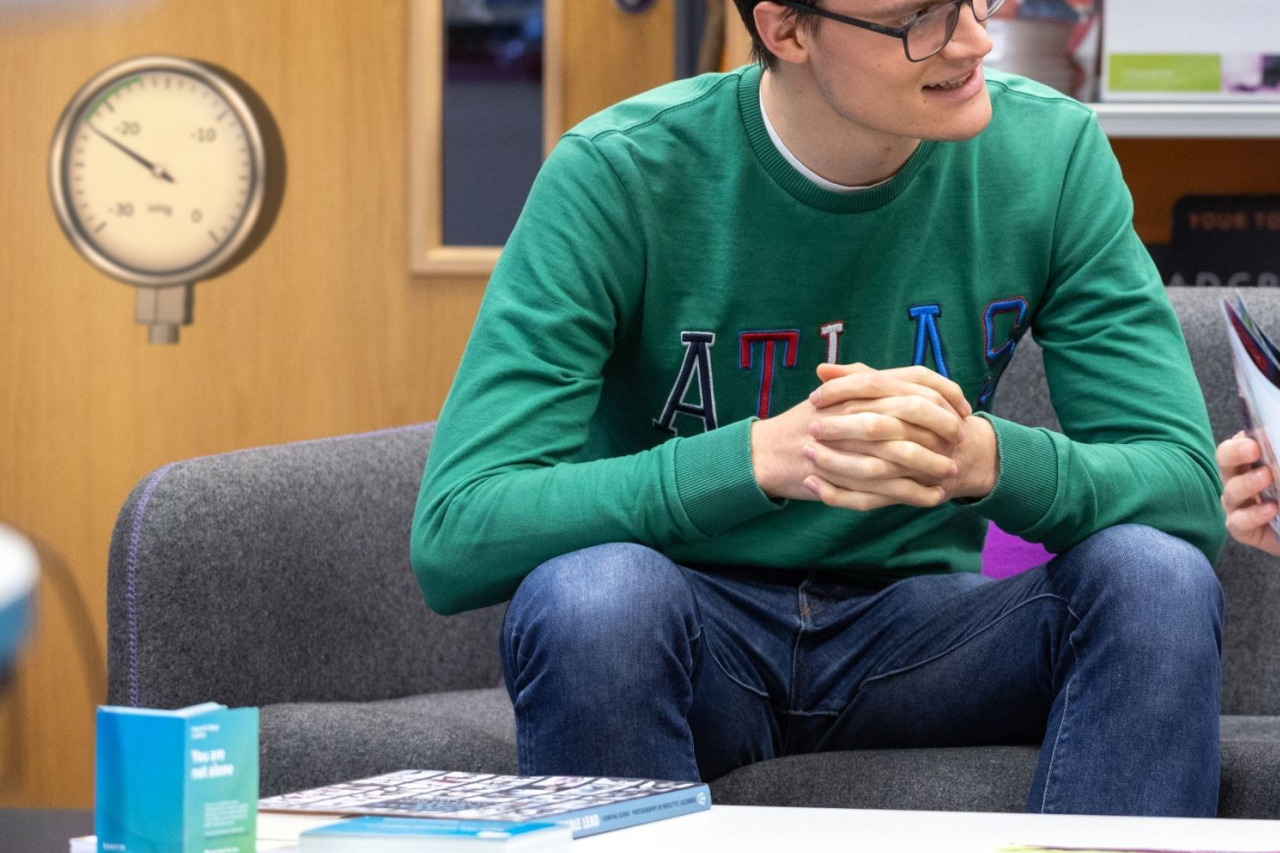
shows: value=-22 unit=inHg
